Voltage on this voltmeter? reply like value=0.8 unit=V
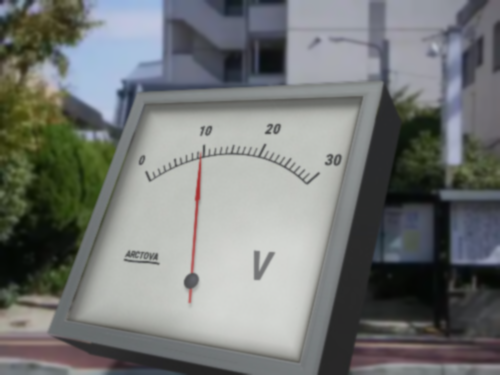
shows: value=10 unit=V
